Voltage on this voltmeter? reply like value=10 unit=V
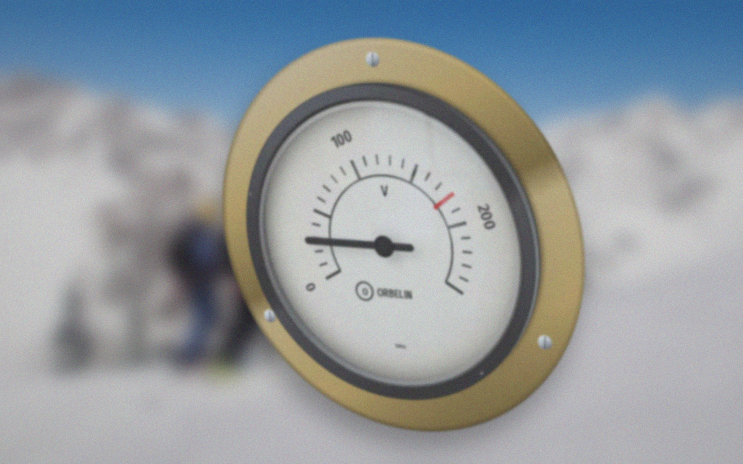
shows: value=30 unit=V
